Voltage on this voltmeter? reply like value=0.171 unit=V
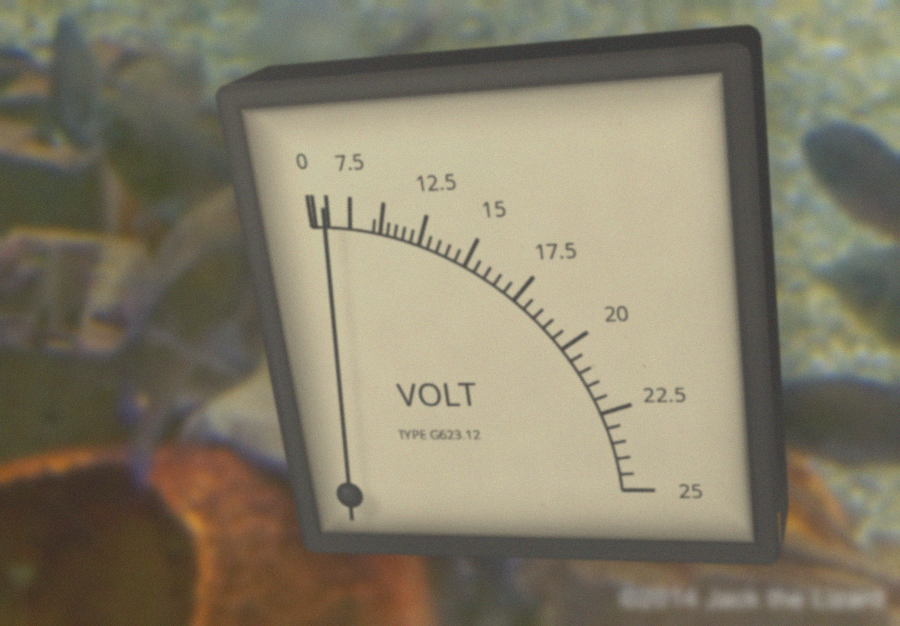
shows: value=5 unit=V
